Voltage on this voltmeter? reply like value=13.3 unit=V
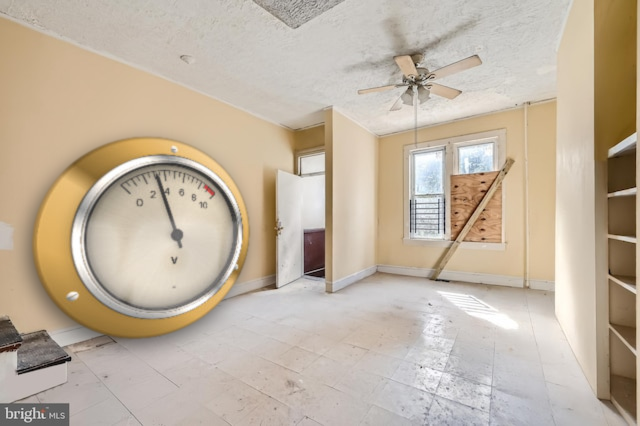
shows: value=3 unit=V
